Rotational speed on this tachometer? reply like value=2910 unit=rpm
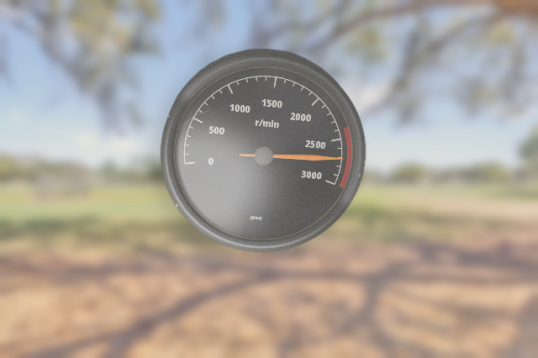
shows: value=2700 unit=rpm
